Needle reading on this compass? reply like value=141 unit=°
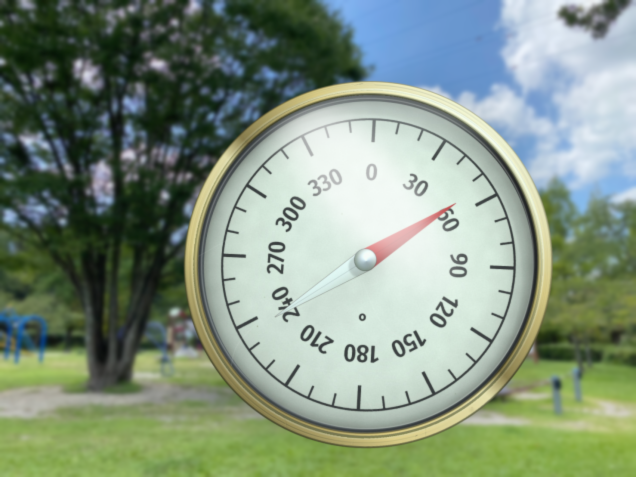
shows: value=55 unit=°
